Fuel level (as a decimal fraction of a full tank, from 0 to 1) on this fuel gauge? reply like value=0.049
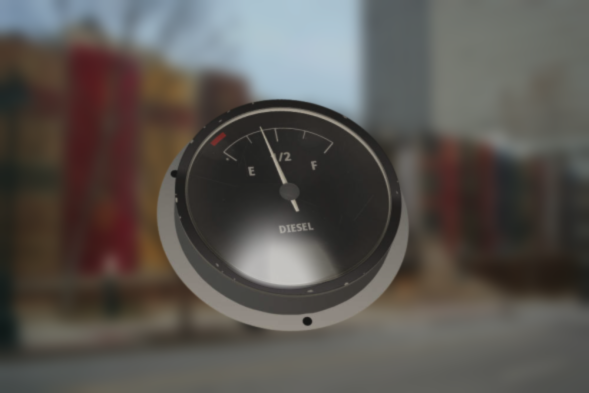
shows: value=0.375
